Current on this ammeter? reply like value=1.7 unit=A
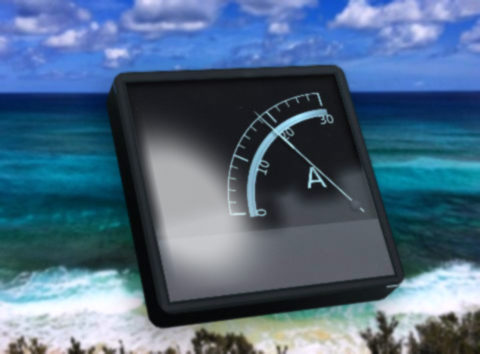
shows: value=18 unit=A
